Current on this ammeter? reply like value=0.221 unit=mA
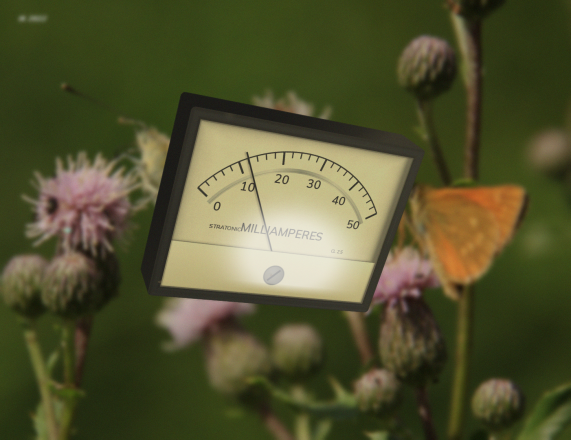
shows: value=12 unit=mA
